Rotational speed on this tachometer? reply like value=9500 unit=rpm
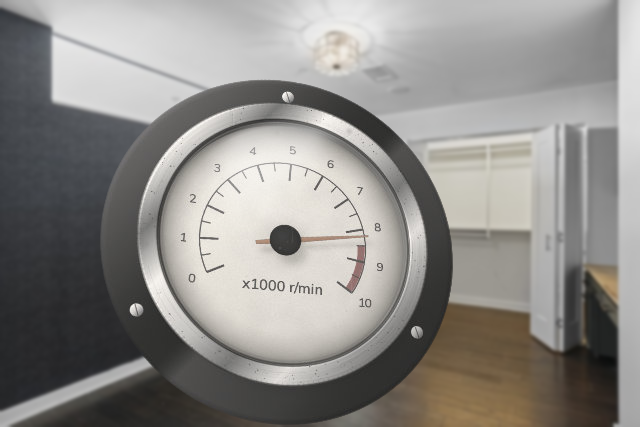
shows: value=8250 unit=rpm
